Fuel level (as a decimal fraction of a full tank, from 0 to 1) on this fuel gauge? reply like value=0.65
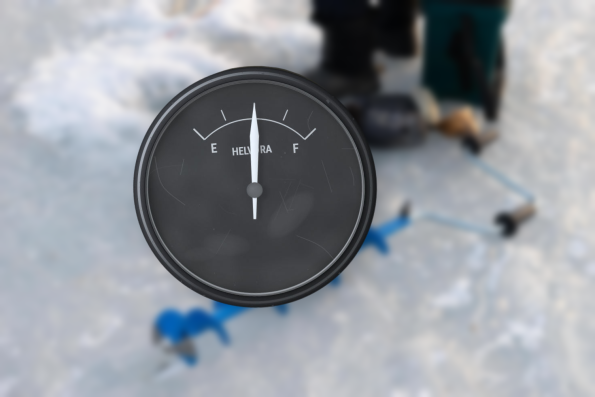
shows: value=0.5
